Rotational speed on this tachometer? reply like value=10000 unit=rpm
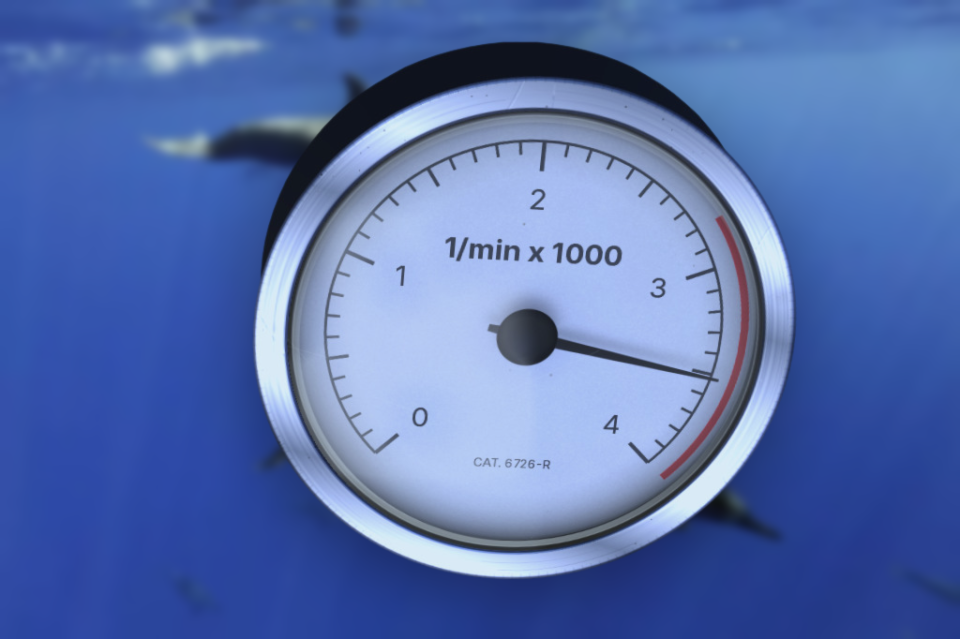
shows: value=3500 unit=rpm
